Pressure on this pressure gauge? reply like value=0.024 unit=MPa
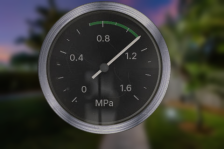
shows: value=1.1 unit=MPa
